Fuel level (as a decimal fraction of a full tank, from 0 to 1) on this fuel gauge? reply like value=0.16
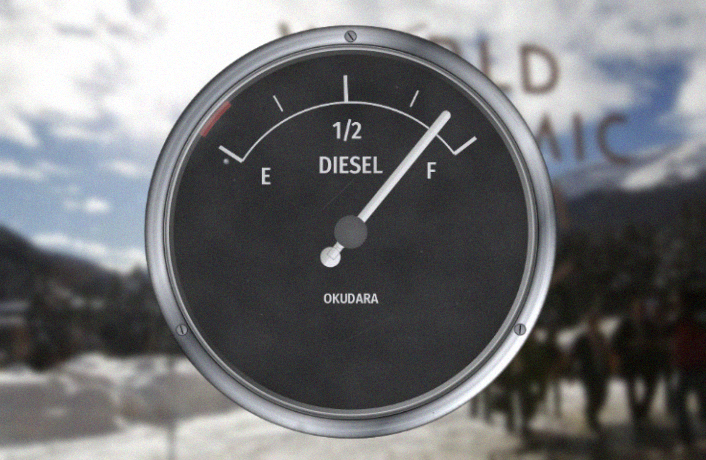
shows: value=0.875
